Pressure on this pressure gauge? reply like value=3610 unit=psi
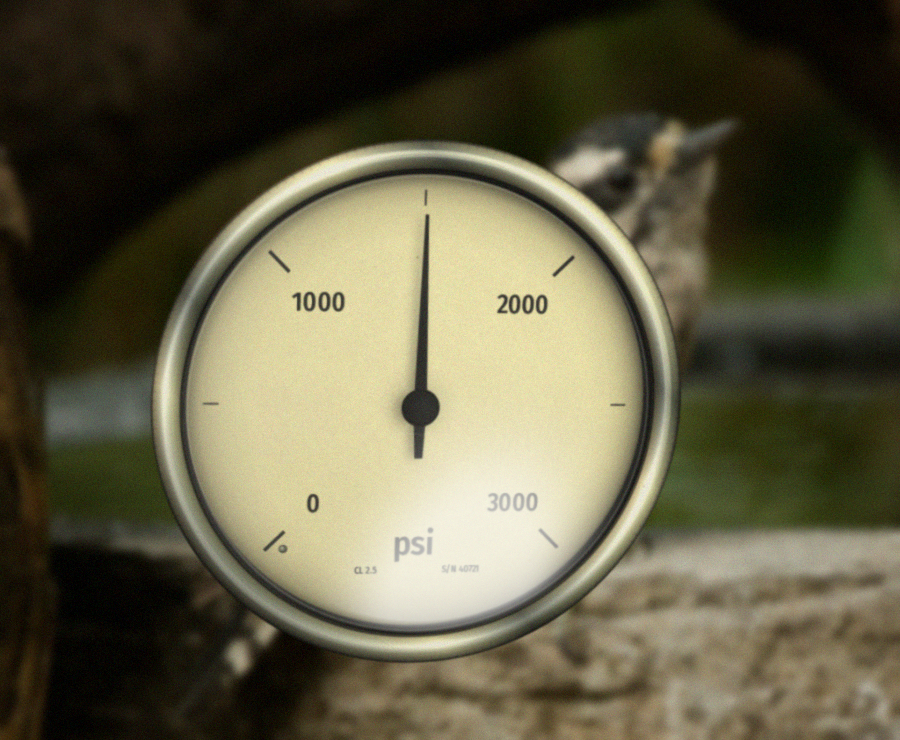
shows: value=1500 unit=psi
